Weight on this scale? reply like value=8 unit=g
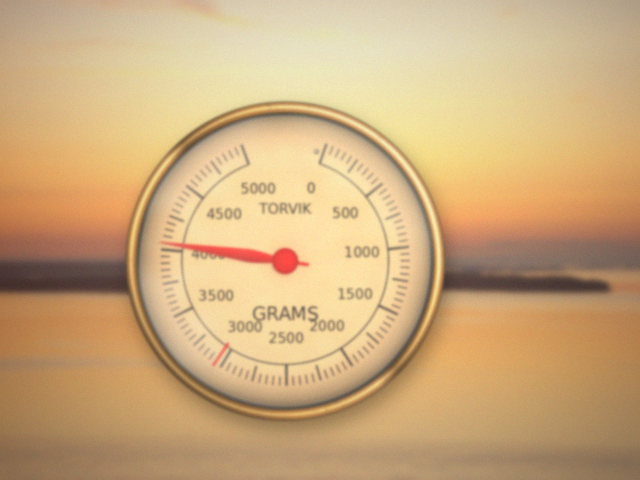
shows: value=4050 unit=g
